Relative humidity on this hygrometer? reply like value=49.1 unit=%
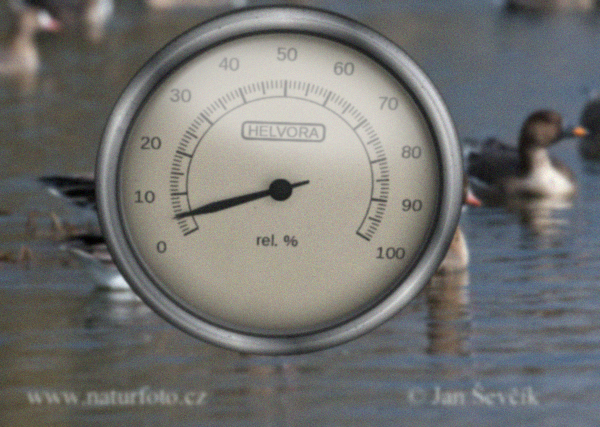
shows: value=5 unit=%
